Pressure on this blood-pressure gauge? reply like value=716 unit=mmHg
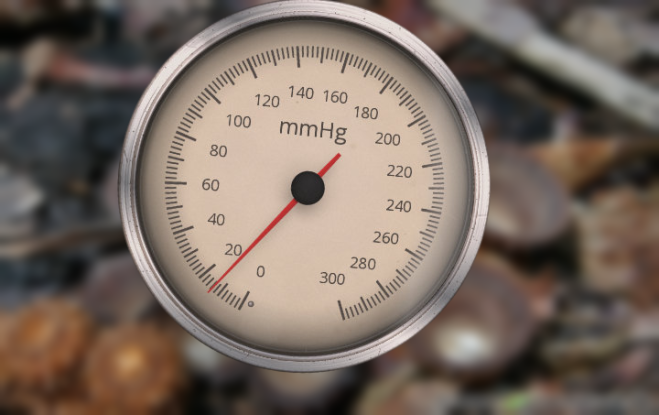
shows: value=14 unit=mmHg
